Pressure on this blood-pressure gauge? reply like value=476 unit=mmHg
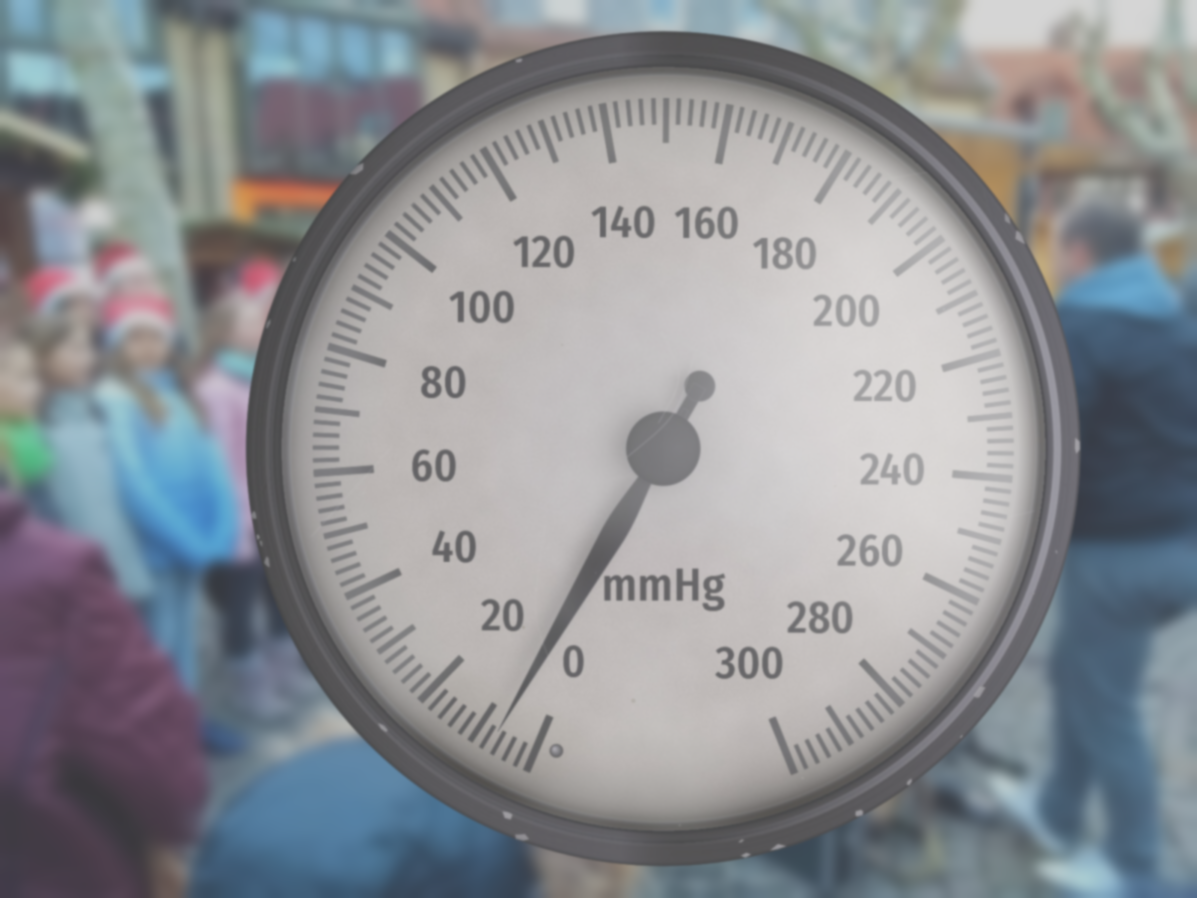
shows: value=7 unit=mmHg
